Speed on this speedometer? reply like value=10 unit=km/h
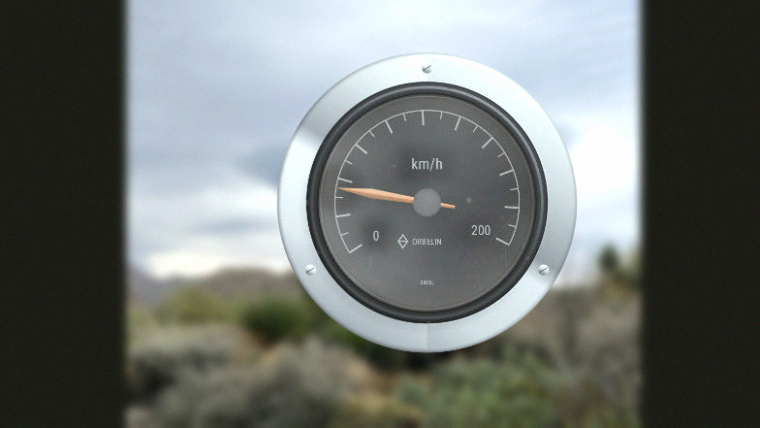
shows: value=35 unit=km/h
